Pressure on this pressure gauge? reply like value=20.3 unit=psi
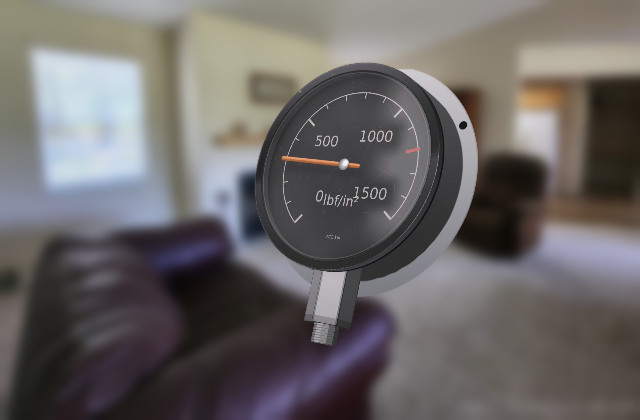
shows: value=300 unit=psi
